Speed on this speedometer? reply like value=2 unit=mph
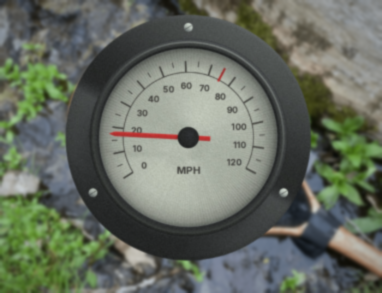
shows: value=17.5 unit=mph
